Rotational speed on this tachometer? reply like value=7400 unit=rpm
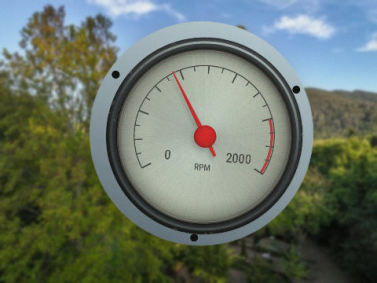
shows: value=750 unit=rpm
